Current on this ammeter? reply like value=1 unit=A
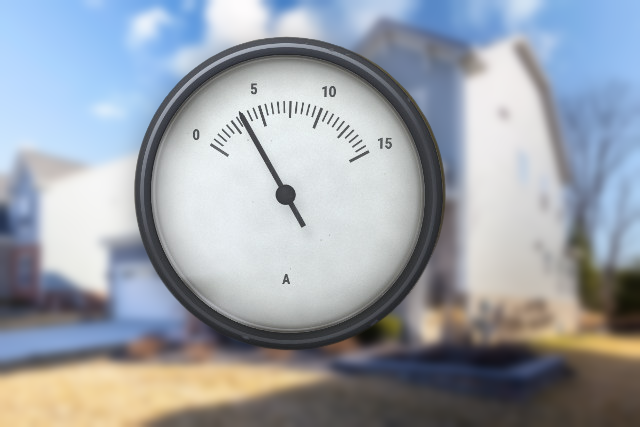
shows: value=3.5 unit=A
